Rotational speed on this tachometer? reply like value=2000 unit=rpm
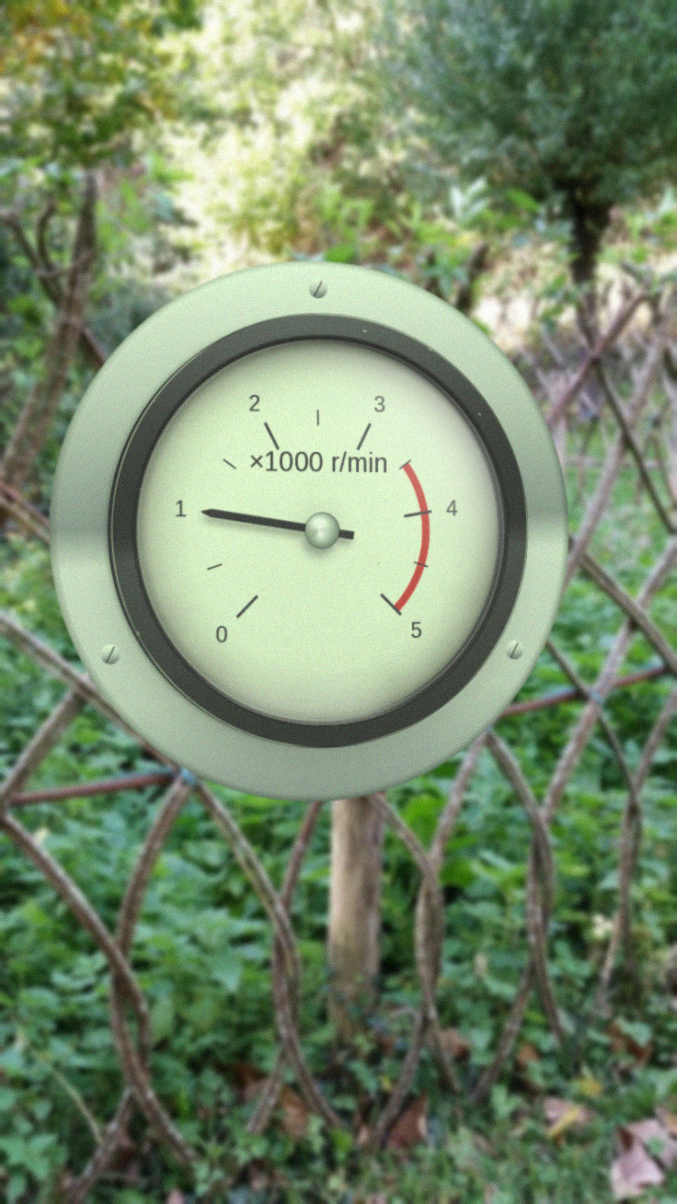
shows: value=1000 unit=rpm
